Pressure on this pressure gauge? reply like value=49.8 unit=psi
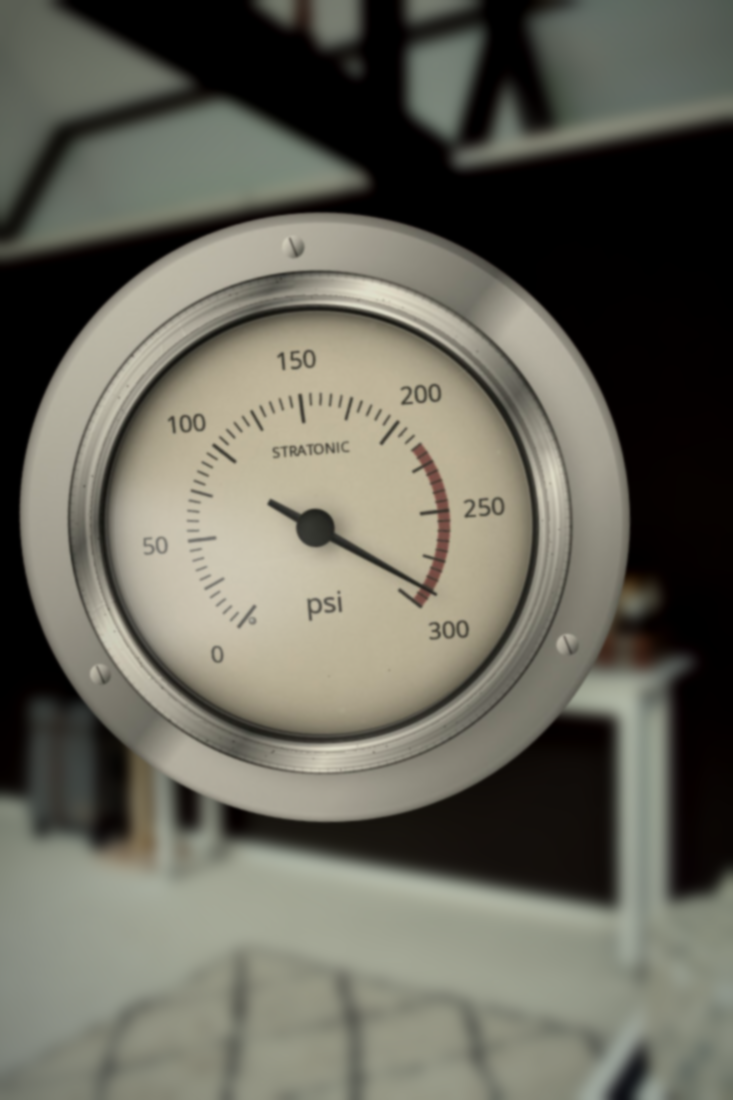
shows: value=290 unit=psi
